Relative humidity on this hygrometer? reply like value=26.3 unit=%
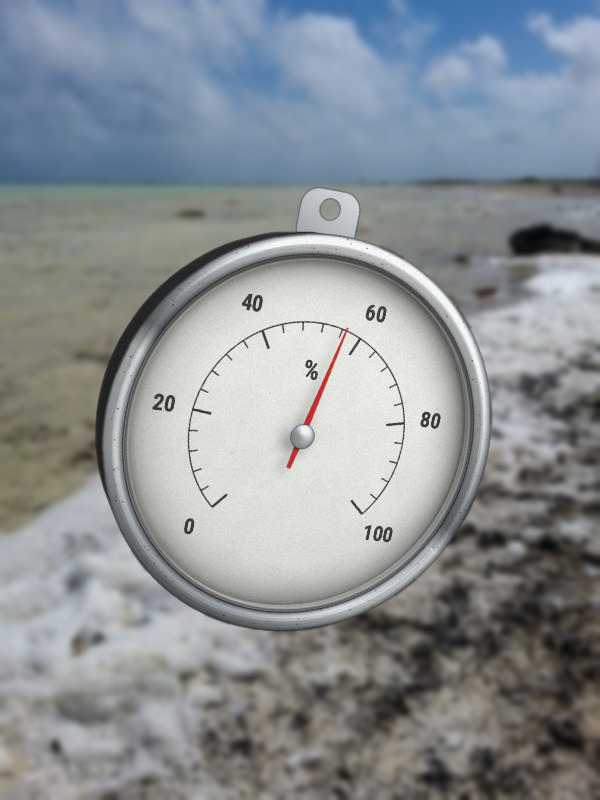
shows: value=56 unit=%
